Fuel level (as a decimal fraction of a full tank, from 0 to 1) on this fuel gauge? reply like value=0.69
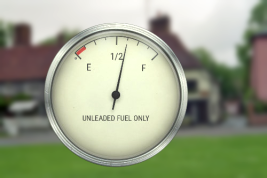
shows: value=0.625
